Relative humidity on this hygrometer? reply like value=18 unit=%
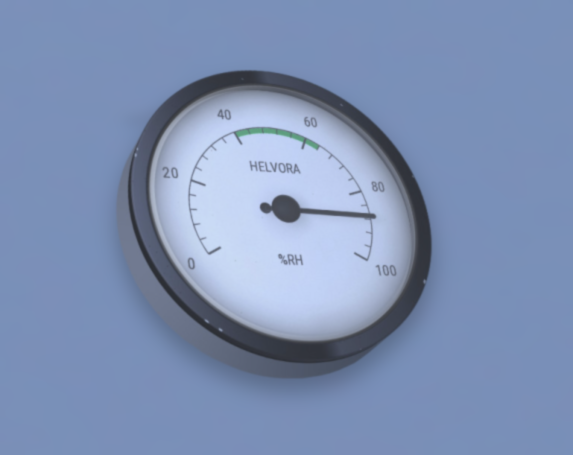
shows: value=88 unit=%
